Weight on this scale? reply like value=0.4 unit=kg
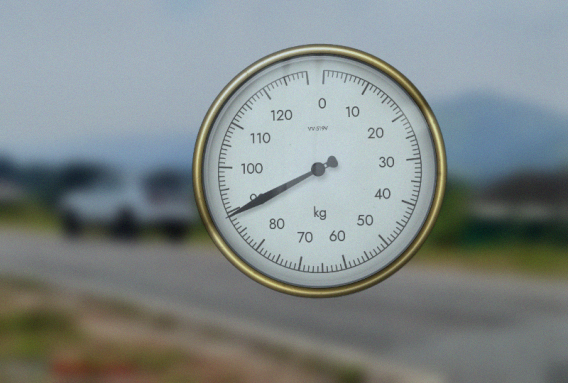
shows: value=89 unit=kg
